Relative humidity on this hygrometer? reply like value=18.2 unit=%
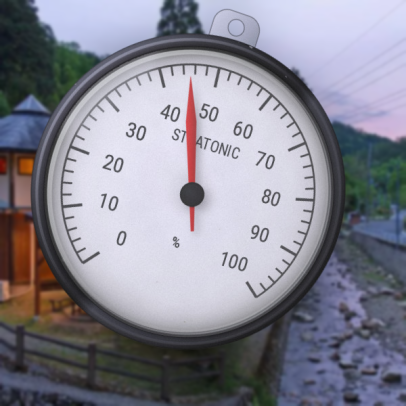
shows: value=45 unit=%
